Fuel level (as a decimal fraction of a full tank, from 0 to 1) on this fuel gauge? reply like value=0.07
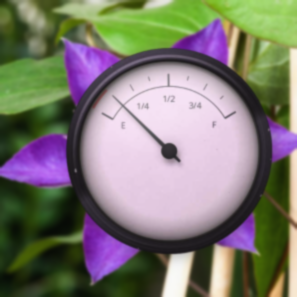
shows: value=0.125
